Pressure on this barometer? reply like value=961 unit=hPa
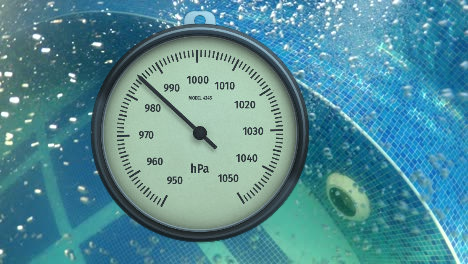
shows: value=985 unit=hPa
